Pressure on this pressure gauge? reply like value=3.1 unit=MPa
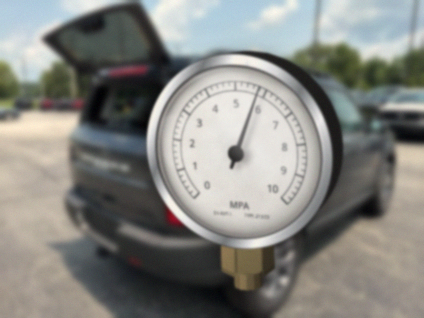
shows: value=5.8 unit=MPa
